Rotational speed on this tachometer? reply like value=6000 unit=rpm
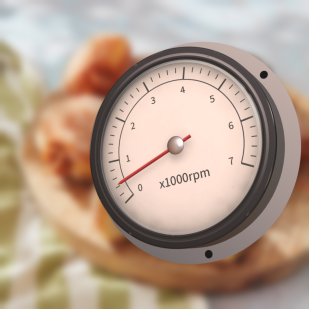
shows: value=400 unit=rpm
